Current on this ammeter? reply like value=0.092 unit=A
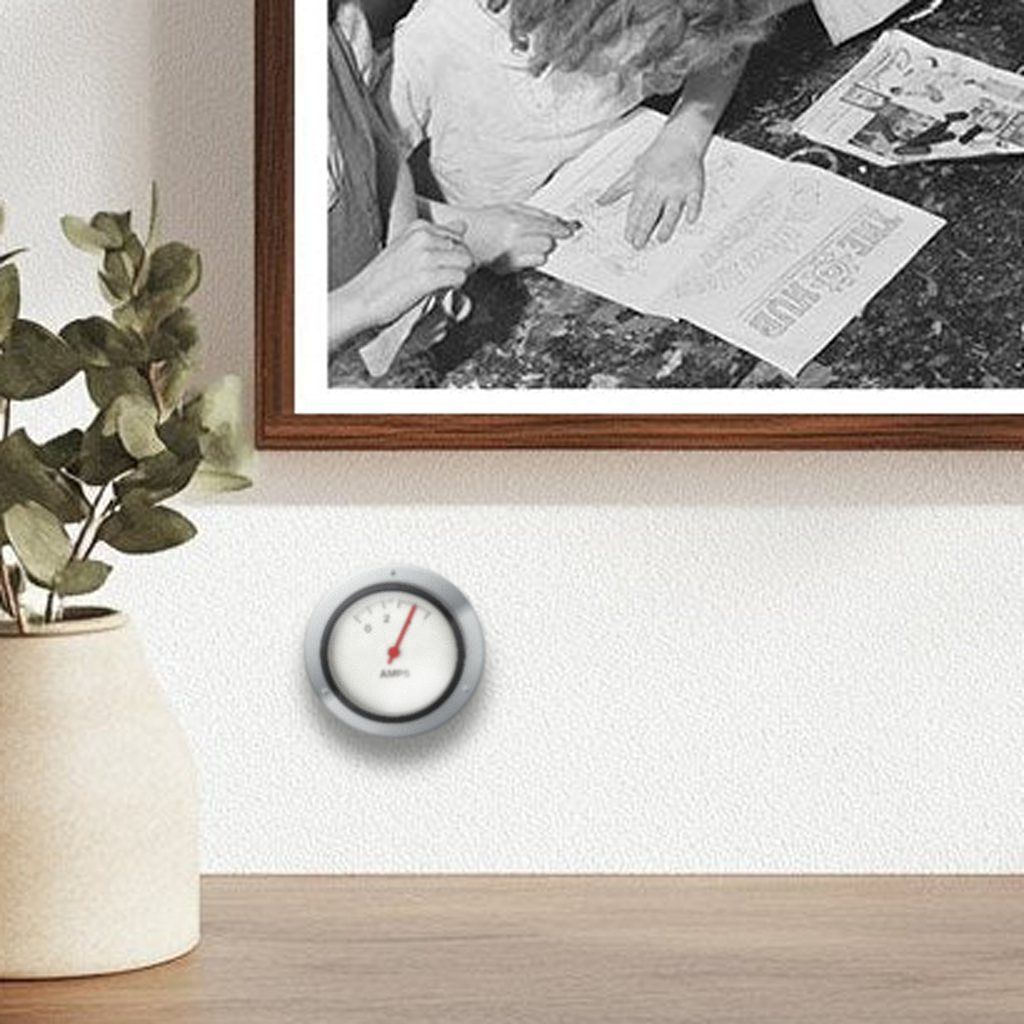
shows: value=4 unit=A
